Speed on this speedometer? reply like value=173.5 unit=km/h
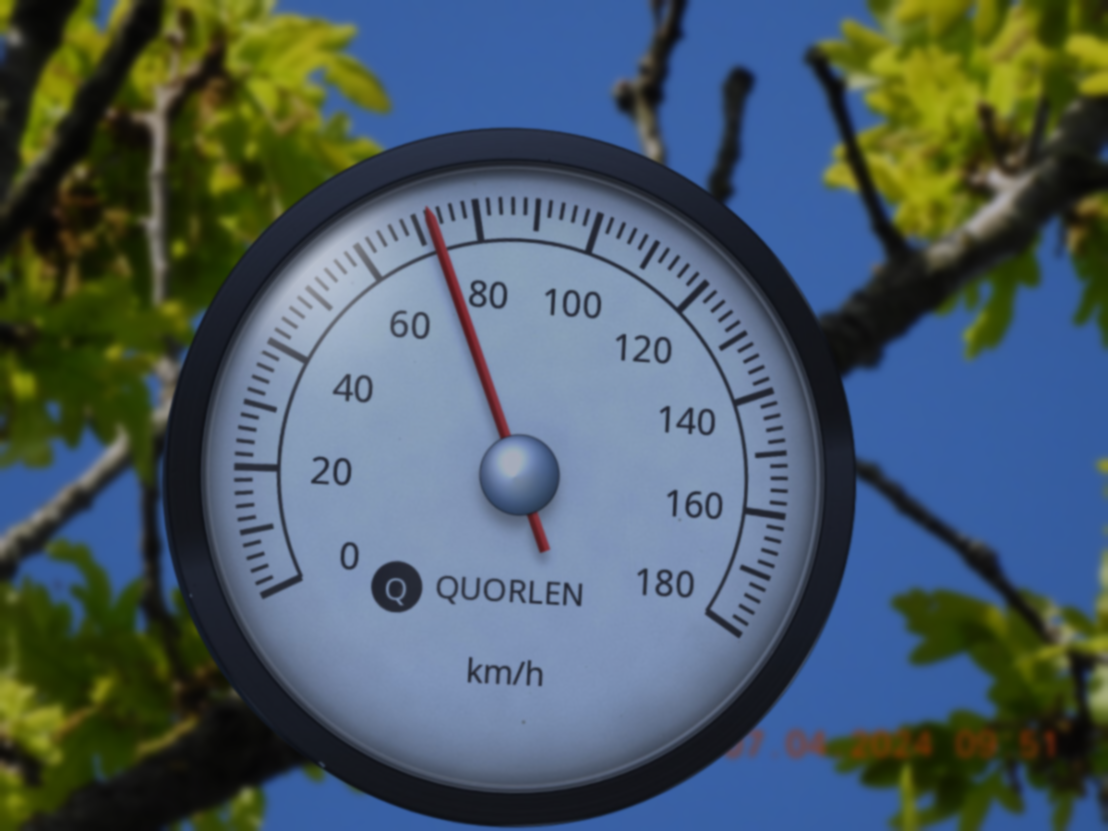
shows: value=72 unit=km/h
